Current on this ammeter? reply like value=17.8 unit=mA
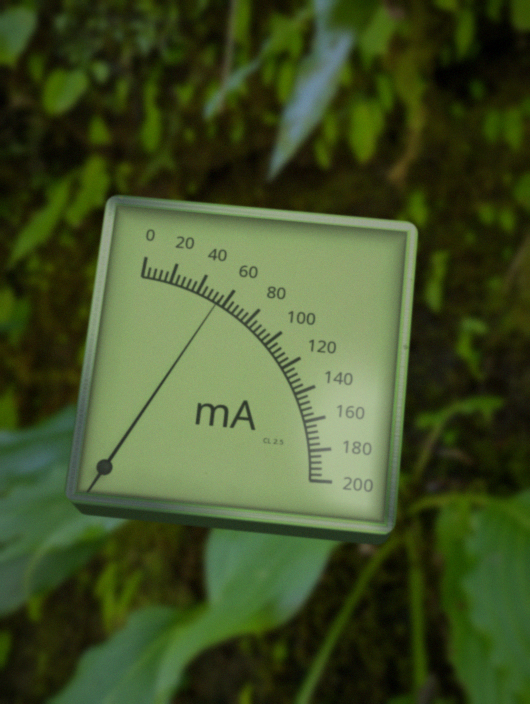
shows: value=56 unit=mA
